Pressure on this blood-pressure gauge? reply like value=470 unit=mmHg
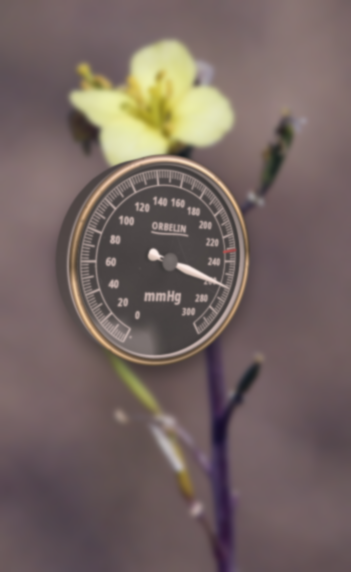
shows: value=260 unit=mmHg
